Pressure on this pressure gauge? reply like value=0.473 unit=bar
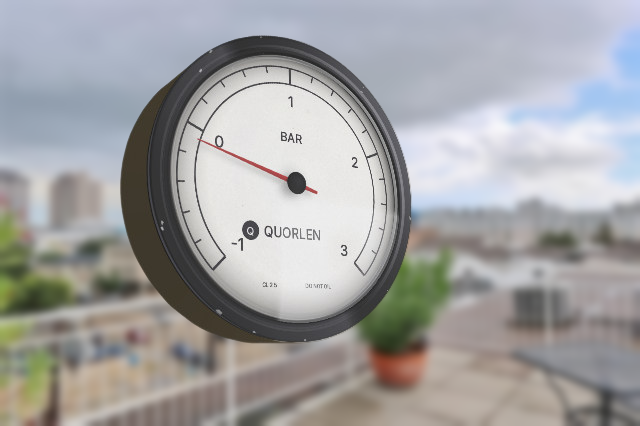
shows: value=-0.1 unit=bar
